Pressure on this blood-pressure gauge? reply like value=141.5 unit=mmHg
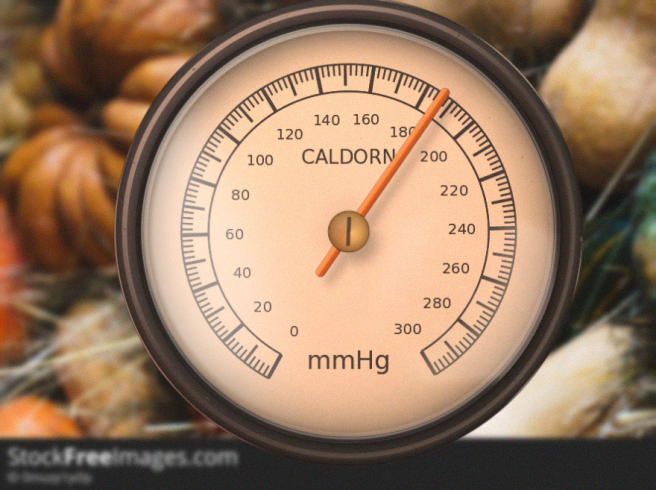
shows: value=186 unit=mmHg
